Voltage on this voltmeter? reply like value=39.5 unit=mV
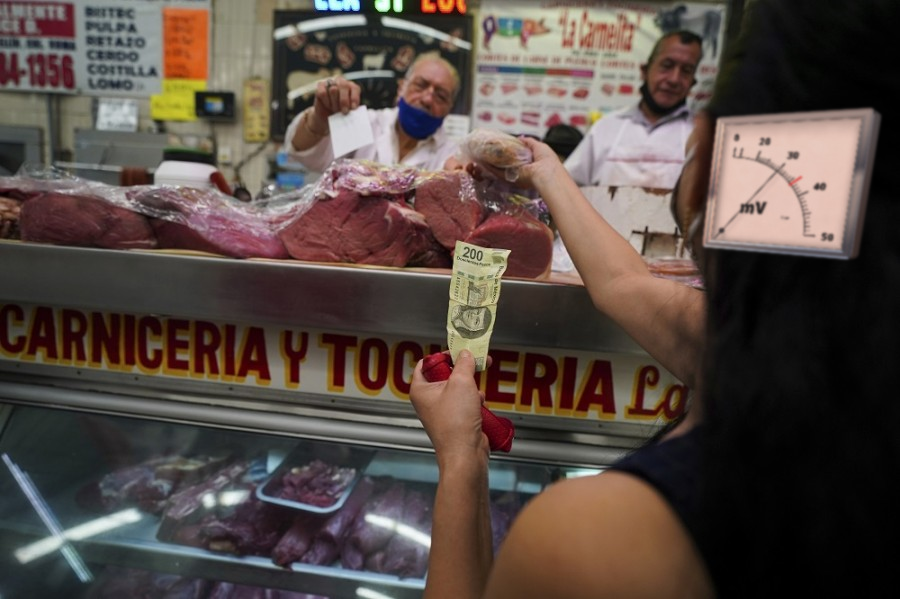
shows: value=30 unit=mV
